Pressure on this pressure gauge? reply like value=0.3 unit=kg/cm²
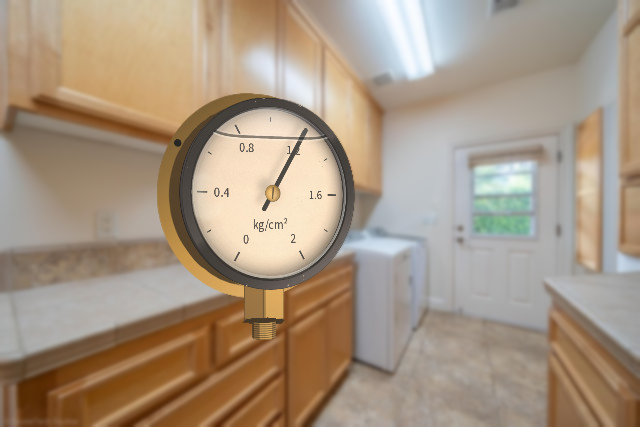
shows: value=1.2 unit=kg/cm²
